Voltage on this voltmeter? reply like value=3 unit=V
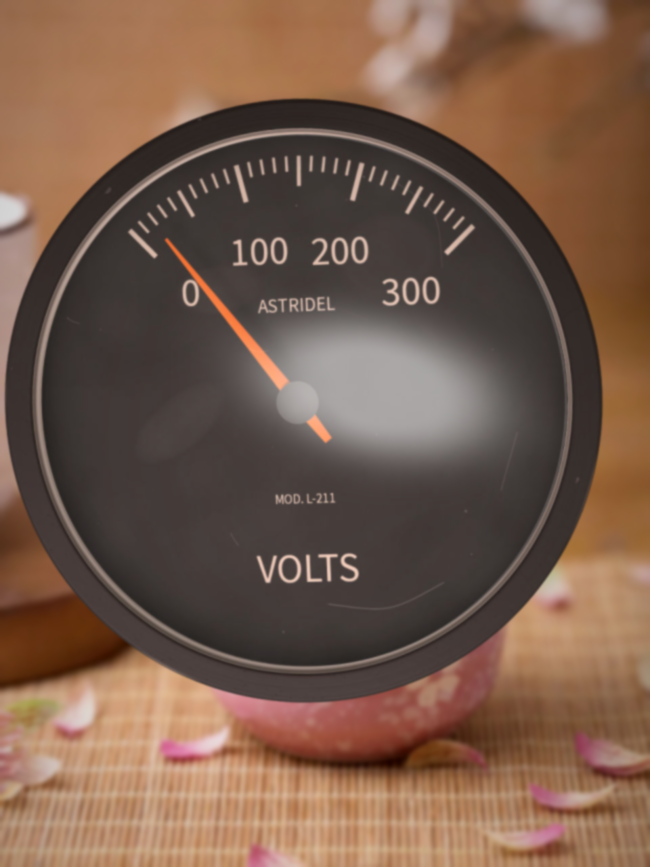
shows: value=20 unit=V
